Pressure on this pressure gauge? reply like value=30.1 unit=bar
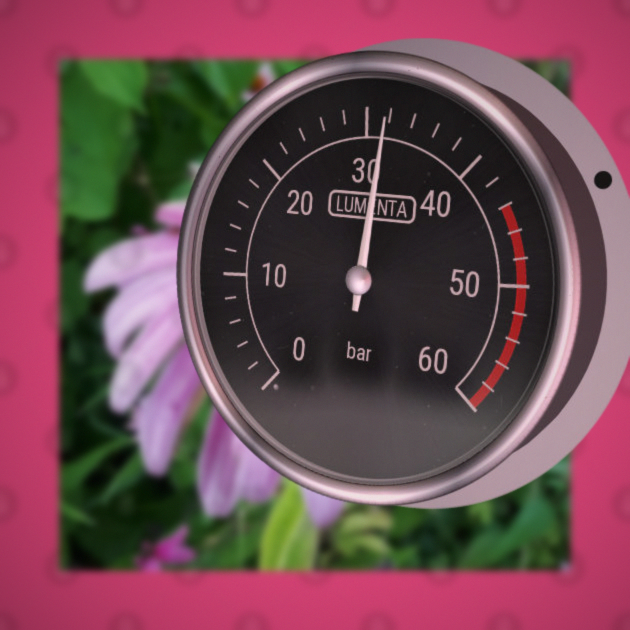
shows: value=32 unit=bar
